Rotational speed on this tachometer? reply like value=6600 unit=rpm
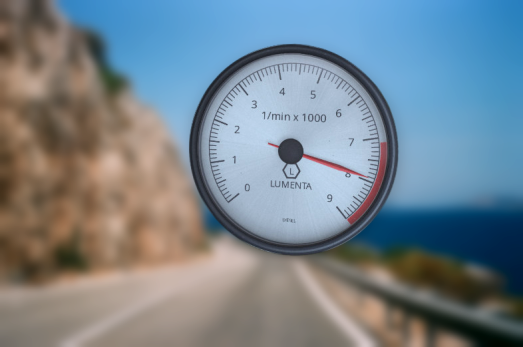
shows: value=7900 unit=rpm
